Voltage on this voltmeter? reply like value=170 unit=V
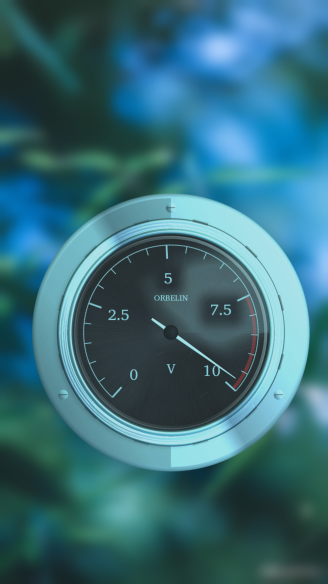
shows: value=9.75 unit=V
